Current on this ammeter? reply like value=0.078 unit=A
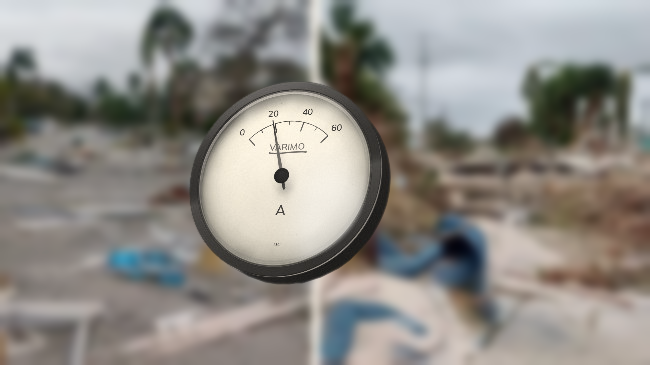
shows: value=20 unit=A
